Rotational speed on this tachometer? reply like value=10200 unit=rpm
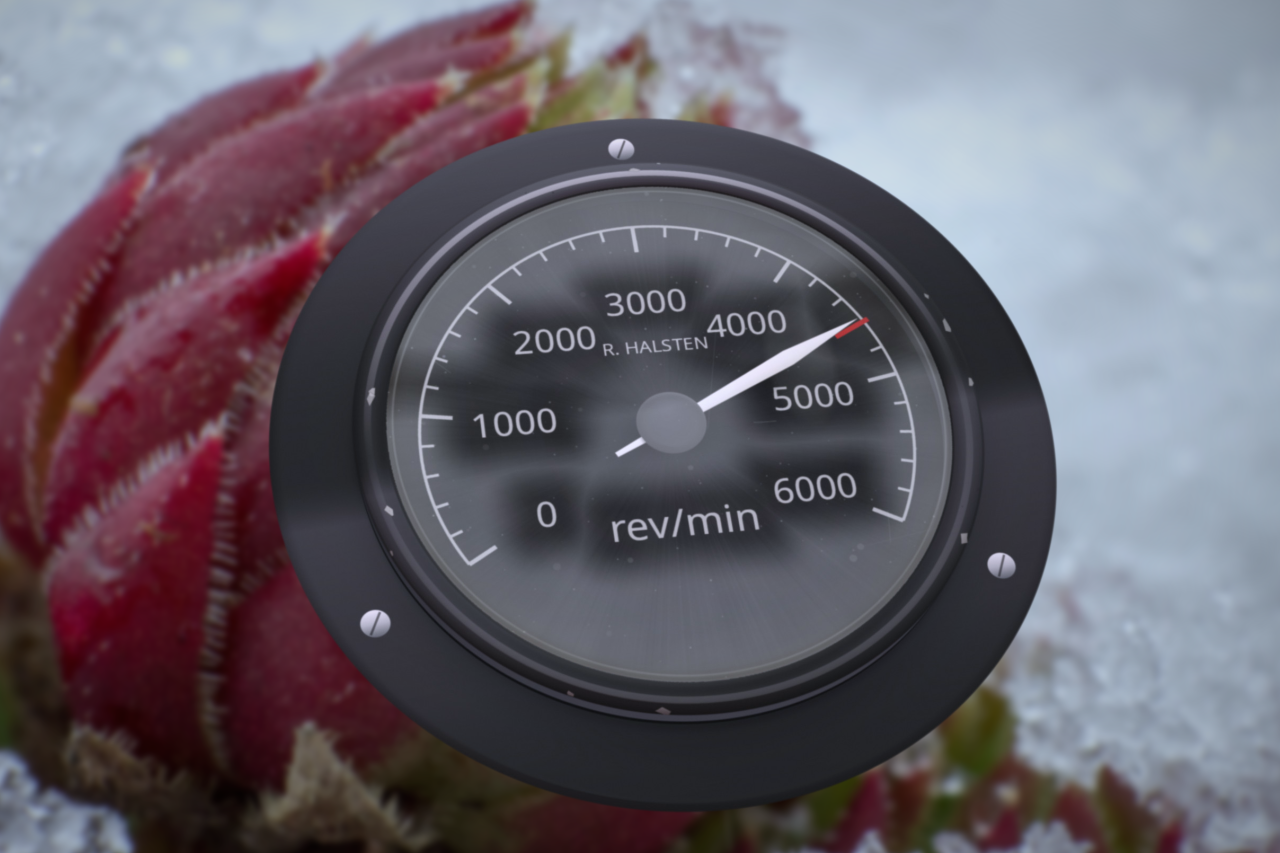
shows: value=4600 unit=rpm
